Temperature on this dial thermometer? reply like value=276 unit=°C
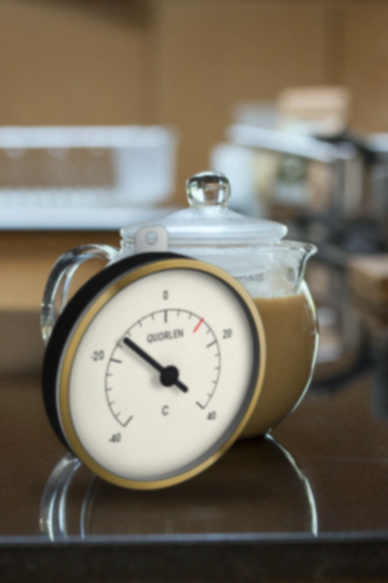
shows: value=-14 unit=°C
